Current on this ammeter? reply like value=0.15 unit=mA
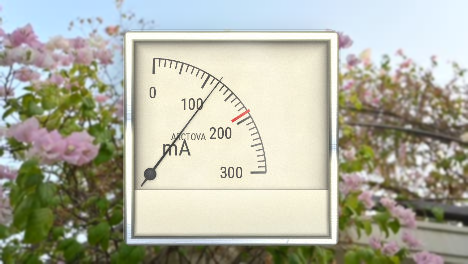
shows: value=120 unit=mA
